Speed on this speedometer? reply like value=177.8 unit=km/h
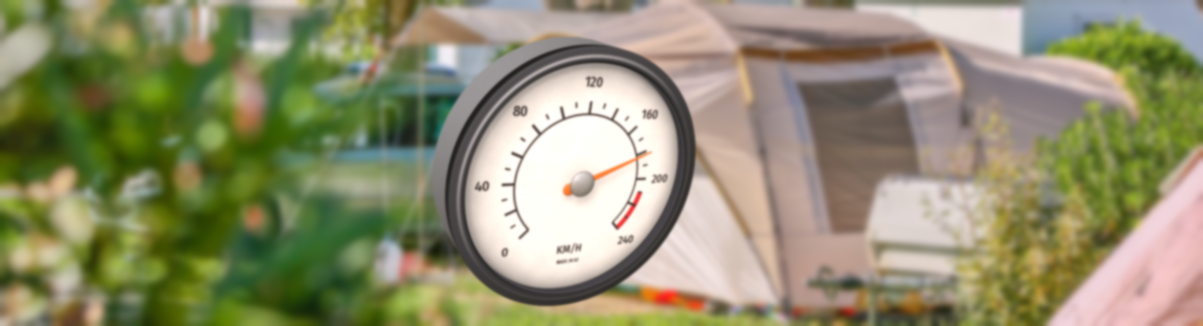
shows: value=180 unit=km/h
